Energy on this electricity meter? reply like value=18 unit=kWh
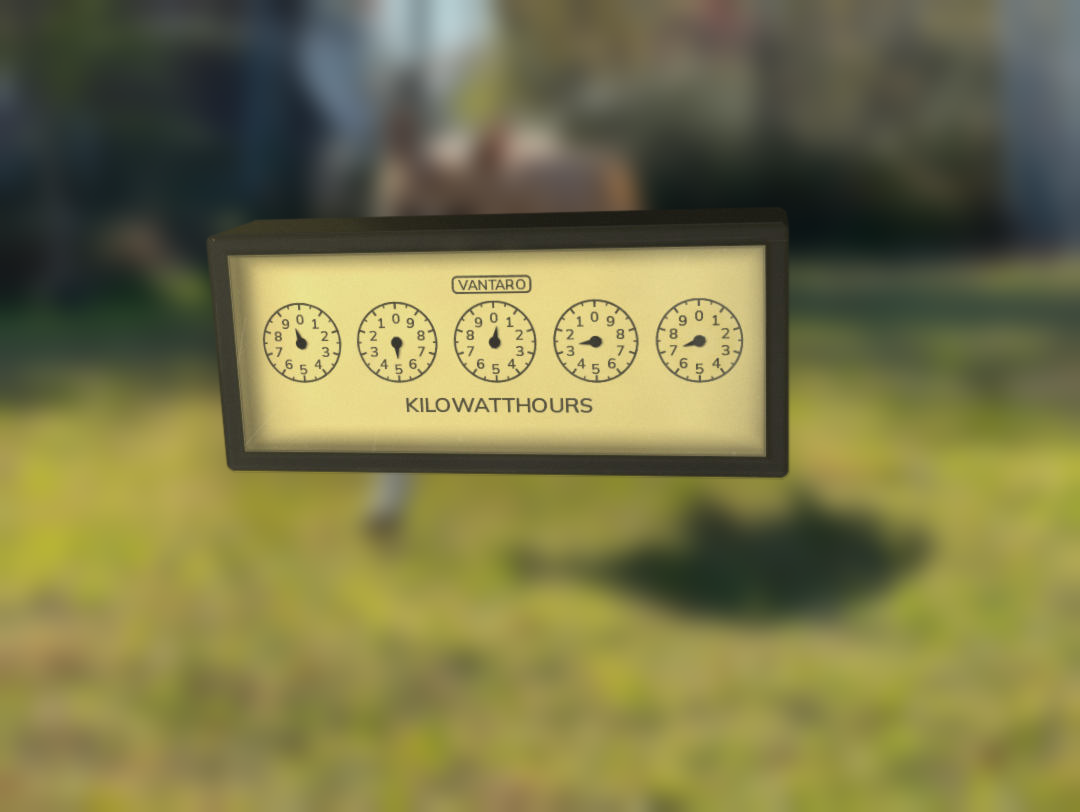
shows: value=95027 unit=kWh
